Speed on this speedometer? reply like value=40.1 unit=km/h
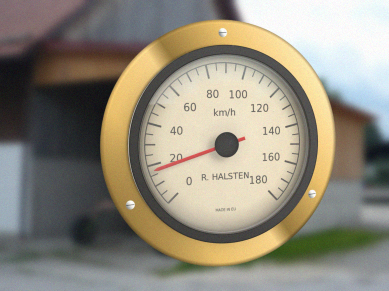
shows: value=17.5 unit=km/h
